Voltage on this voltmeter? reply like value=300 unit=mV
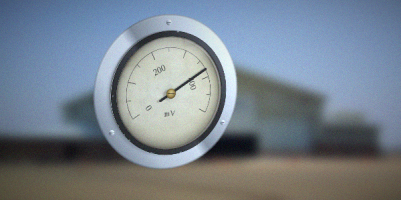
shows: value=375 unit=mV
